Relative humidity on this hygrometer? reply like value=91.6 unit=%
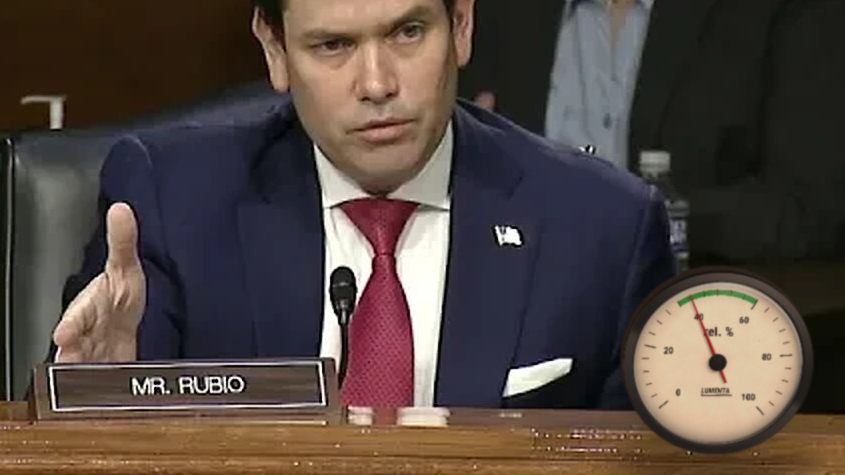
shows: value=40 unit=%
